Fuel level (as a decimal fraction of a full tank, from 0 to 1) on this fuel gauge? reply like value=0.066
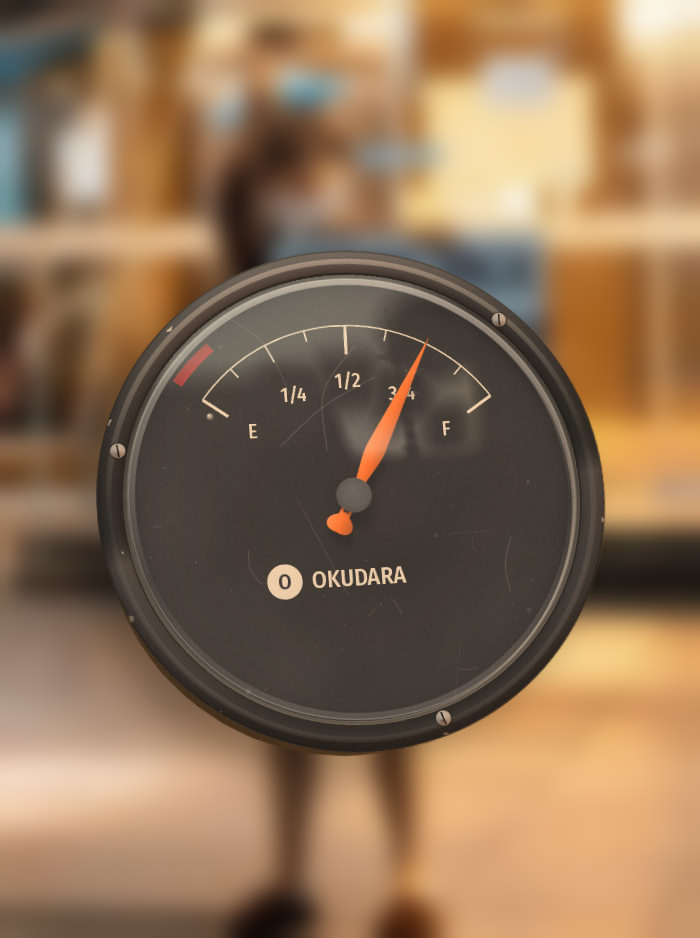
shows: value=0.75
